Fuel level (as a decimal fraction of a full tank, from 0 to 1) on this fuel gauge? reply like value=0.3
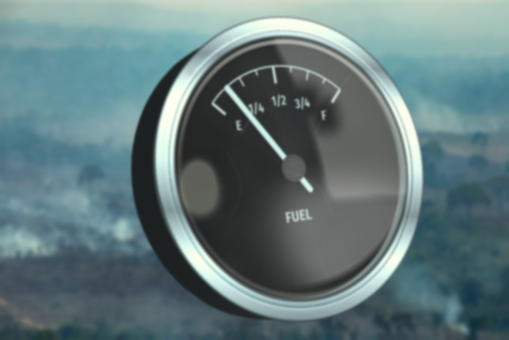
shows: value=0.125
